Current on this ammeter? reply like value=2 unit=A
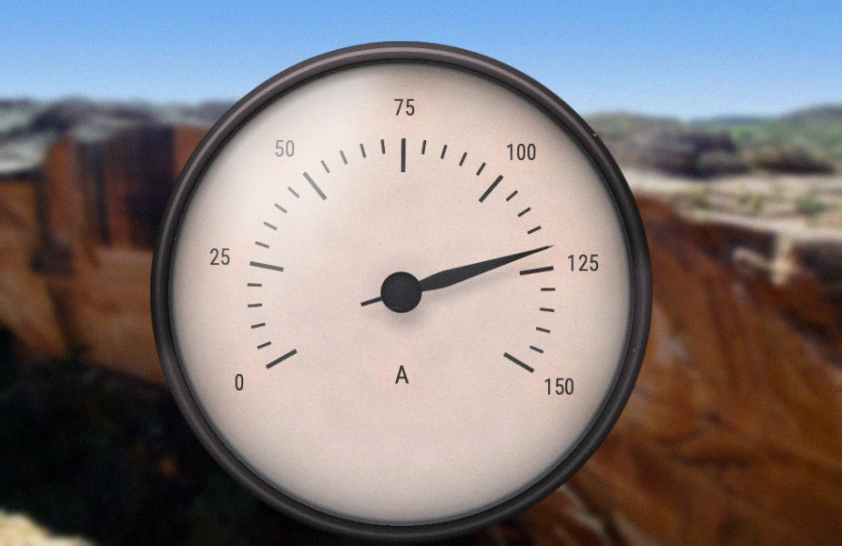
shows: value=120 unit=A
